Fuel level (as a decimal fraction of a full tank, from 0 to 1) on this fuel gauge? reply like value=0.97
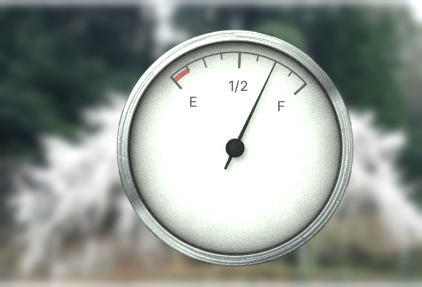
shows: value=0.75
